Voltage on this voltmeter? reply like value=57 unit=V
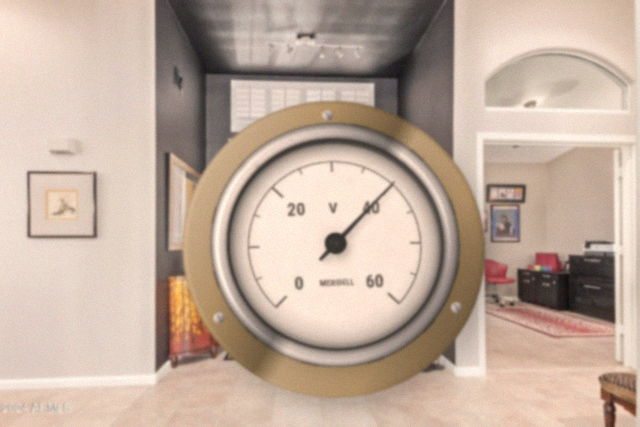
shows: value=40 unit=V
